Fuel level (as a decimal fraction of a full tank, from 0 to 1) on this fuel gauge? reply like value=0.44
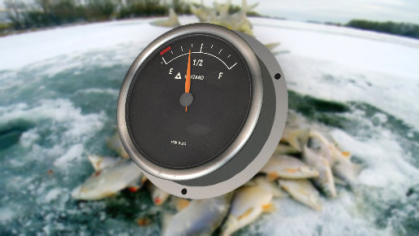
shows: value=0.375
